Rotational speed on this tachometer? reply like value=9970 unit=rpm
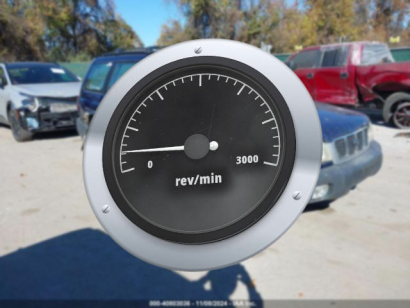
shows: value=200 unit=rpm
